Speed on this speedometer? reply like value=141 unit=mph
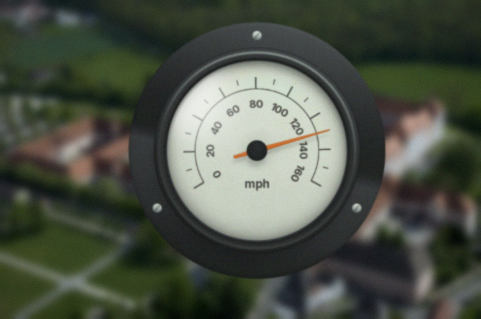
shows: value=130 unit=mph
